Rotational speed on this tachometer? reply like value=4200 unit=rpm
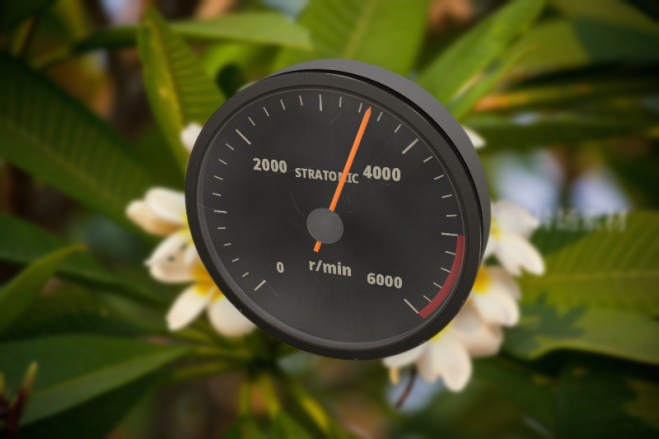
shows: value=3500 unit=rpm
